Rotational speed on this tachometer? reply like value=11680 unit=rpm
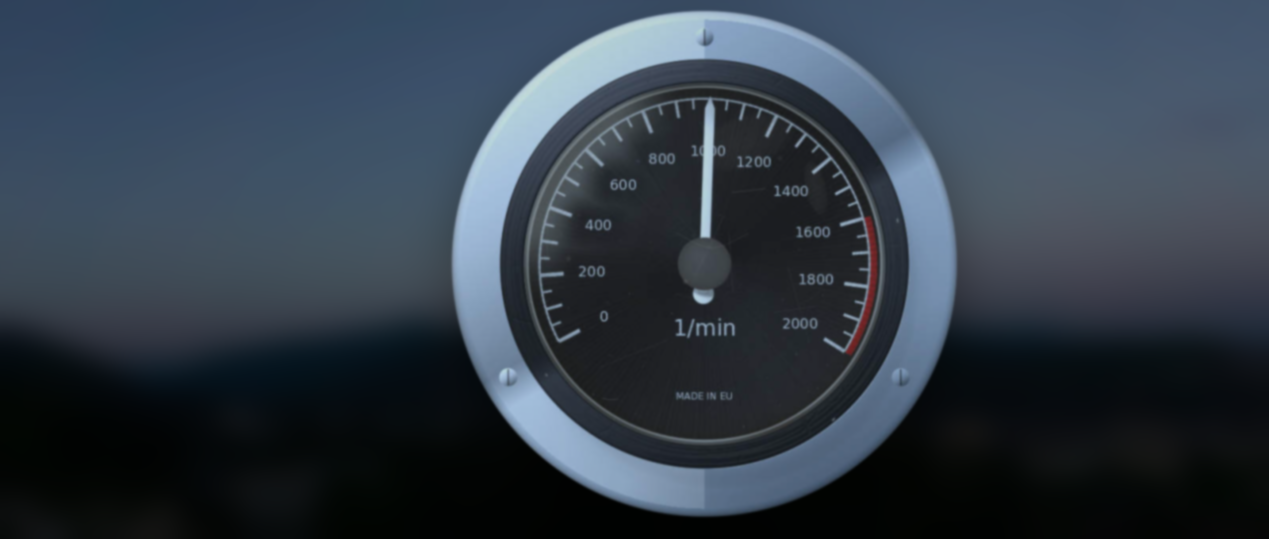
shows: value=1000 unit=rpm
